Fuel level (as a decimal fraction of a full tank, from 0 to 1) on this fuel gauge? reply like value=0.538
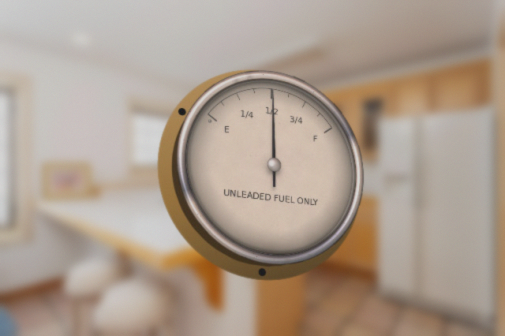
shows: value=0.5
